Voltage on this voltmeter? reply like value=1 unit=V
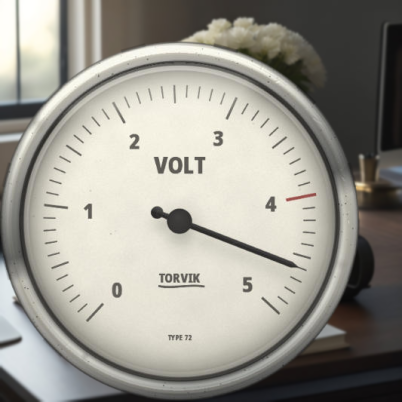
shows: value=4.6 unit=V
